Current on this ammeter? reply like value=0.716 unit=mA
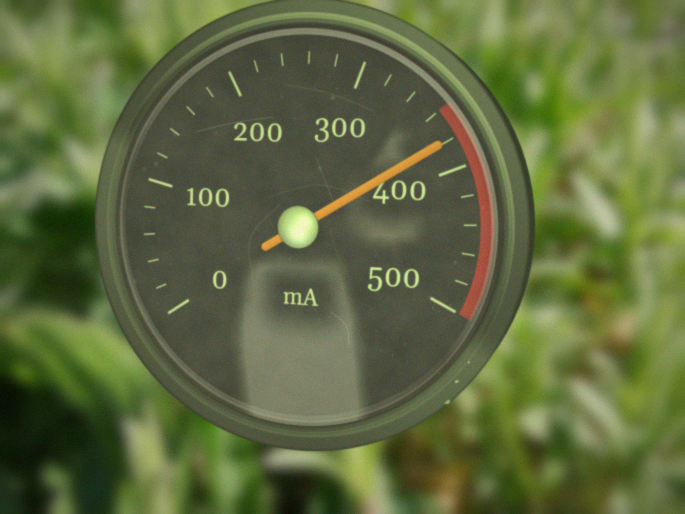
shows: value=380 unit=mA
